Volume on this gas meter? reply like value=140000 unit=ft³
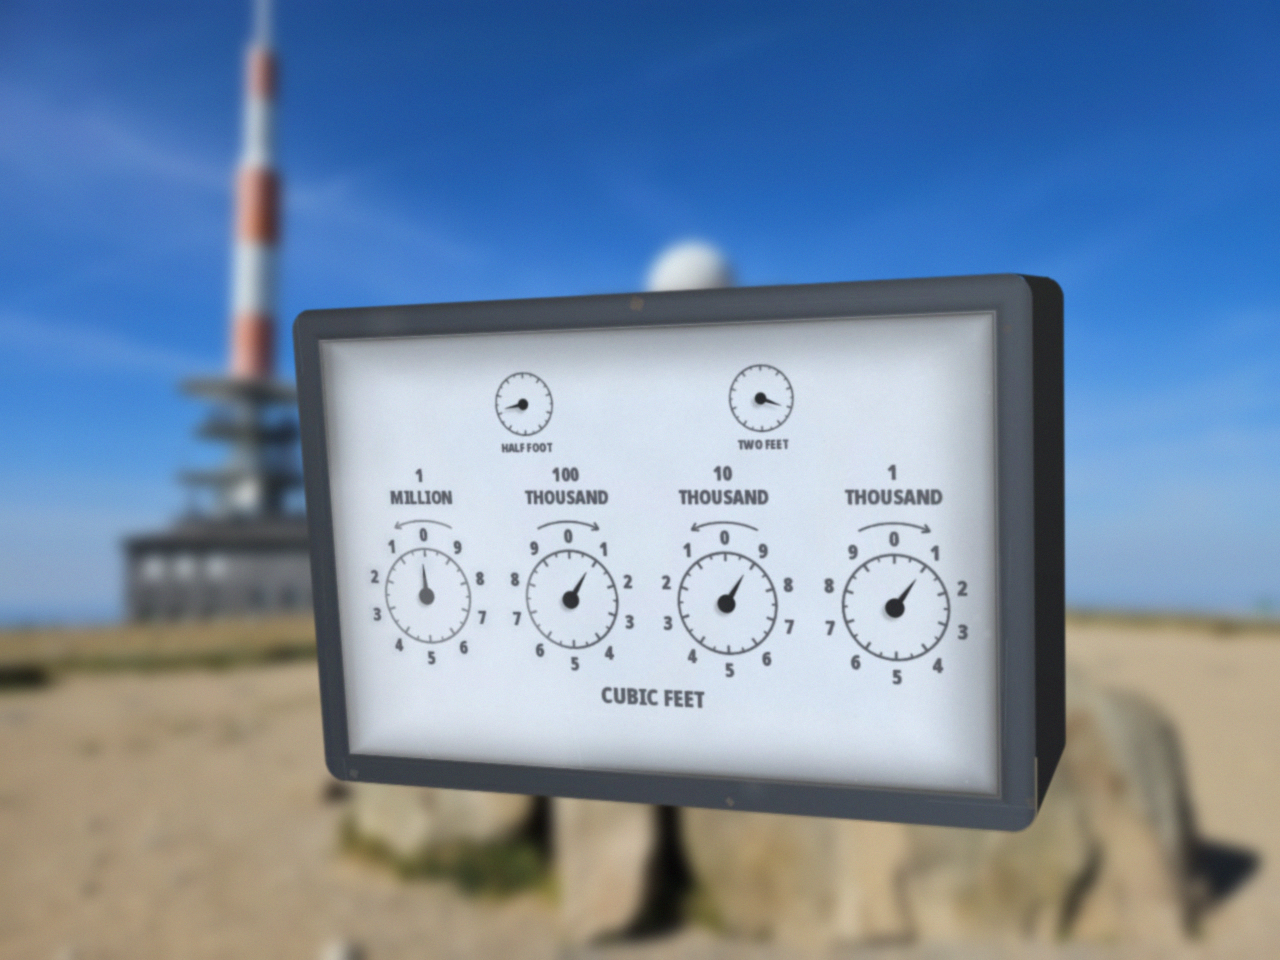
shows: value=9100 unit=ft³
